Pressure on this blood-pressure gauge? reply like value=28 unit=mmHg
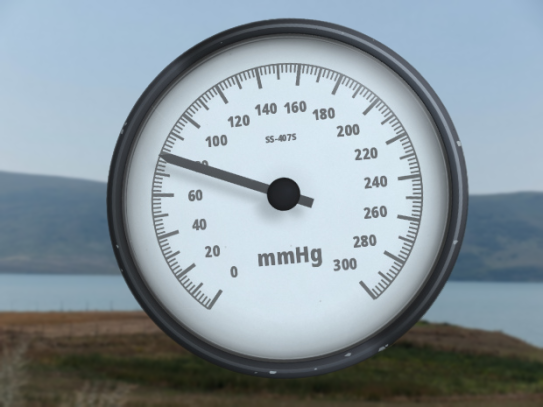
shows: value=78 unit=mmHg
